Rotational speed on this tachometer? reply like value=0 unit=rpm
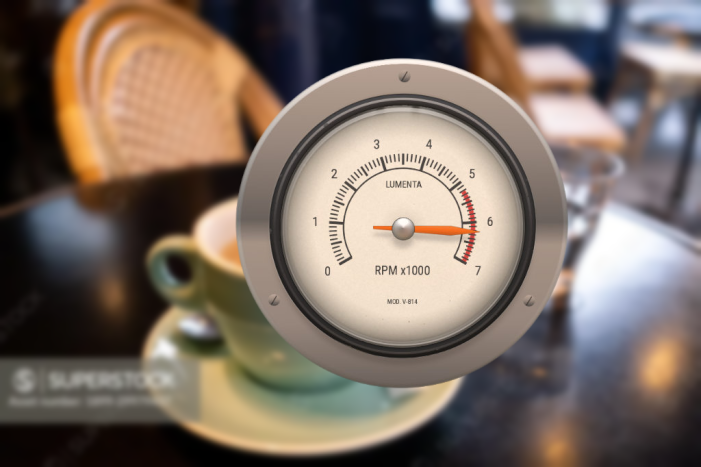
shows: value=6200 unit=rpm
